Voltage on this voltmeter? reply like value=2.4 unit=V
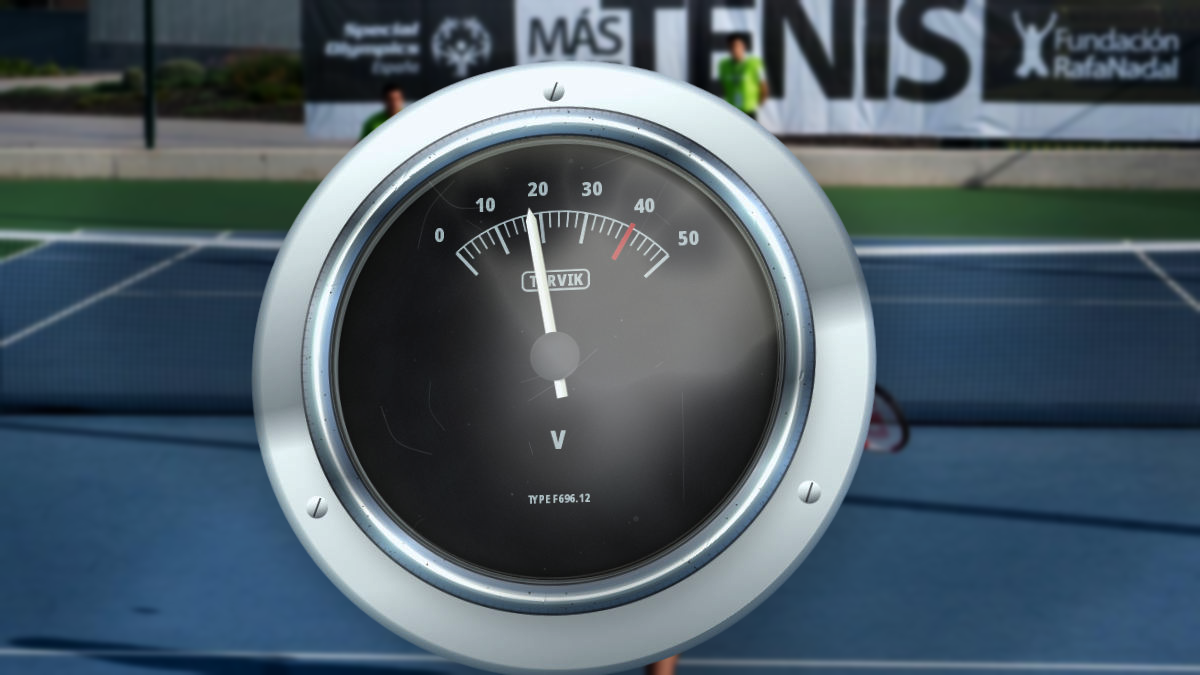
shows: value=18 unit=V
